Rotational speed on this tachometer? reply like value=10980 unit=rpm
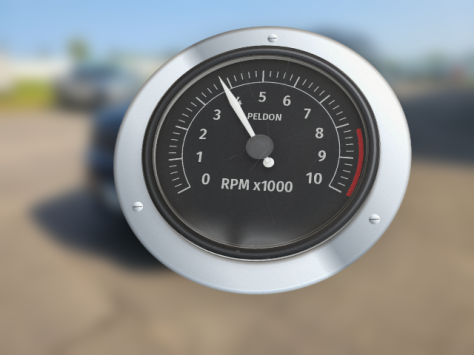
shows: value=3800 unit=rpm
